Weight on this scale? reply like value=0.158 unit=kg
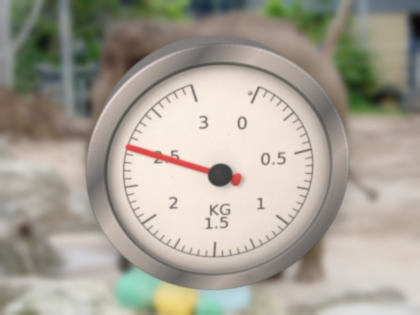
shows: value=2.5 unit=kg
